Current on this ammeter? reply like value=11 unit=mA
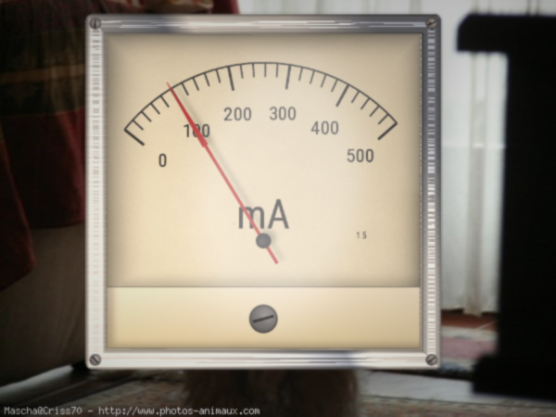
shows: value=100 unit=mA
